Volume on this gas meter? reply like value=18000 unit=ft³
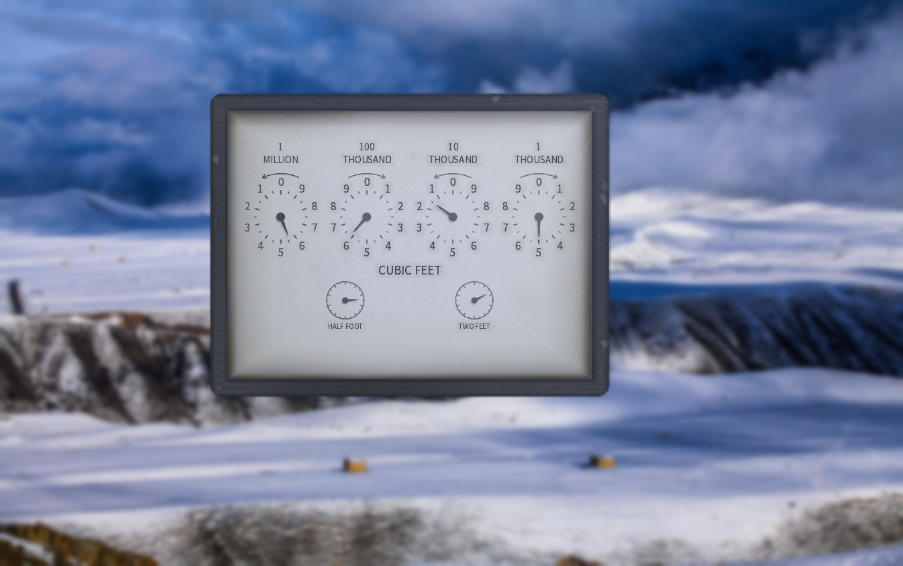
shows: value=561500 unit=ft³
